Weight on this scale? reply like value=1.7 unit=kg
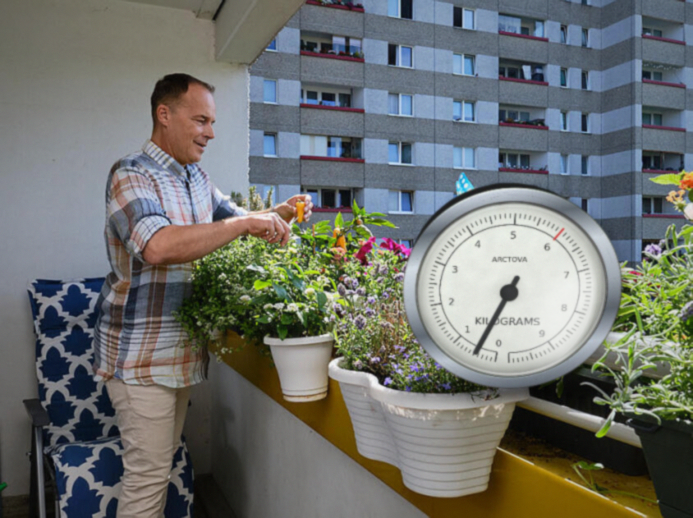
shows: value=0.5 unit=kg
